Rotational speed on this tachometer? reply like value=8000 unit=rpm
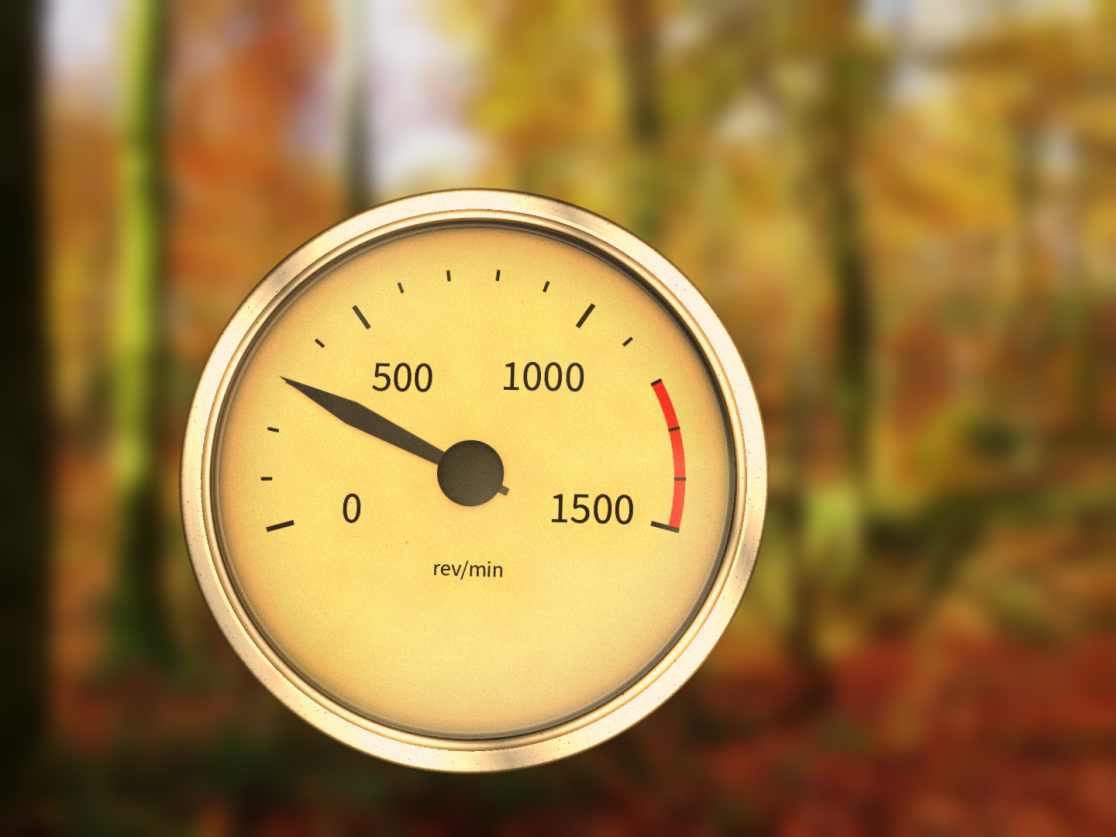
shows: value=300 unit=rpm
